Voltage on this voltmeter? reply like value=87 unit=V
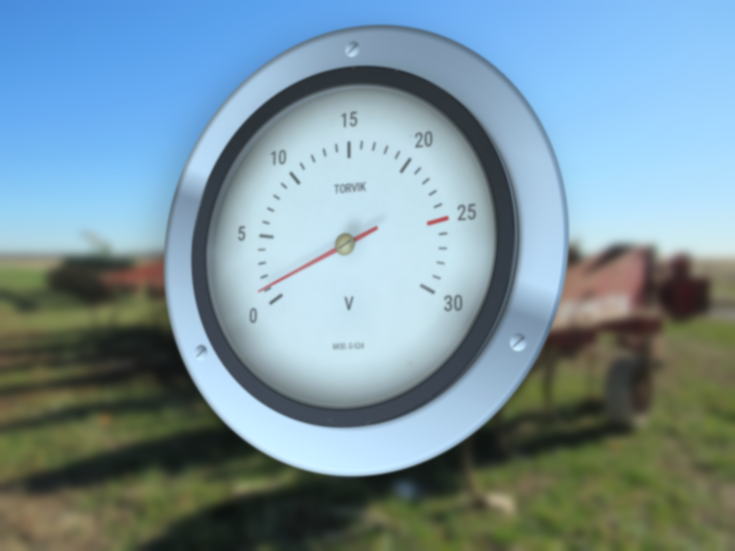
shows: value=1 unit=V
